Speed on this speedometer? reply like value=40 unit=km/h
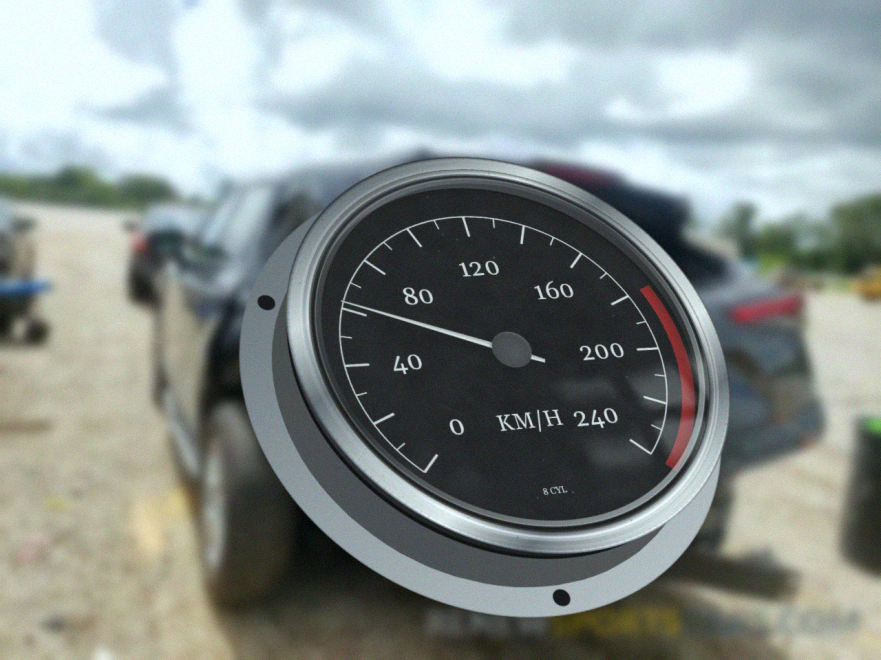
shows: value=60 unit=km/h
